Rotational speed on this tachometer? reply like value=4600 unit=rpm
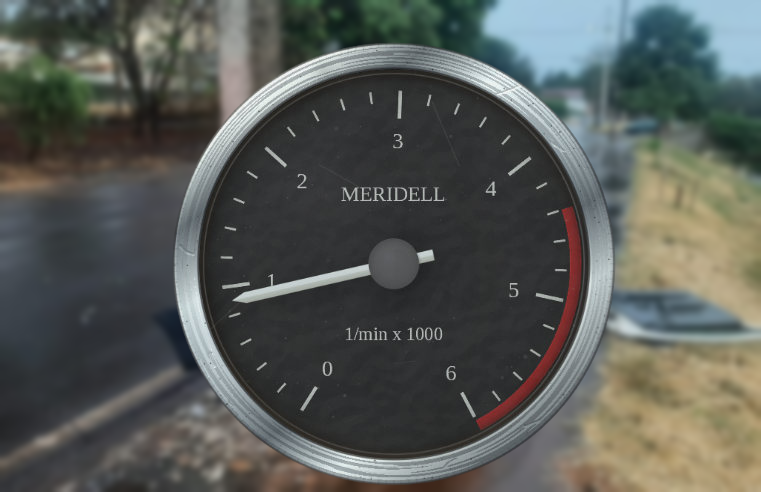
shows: value=900 unit=rpm
